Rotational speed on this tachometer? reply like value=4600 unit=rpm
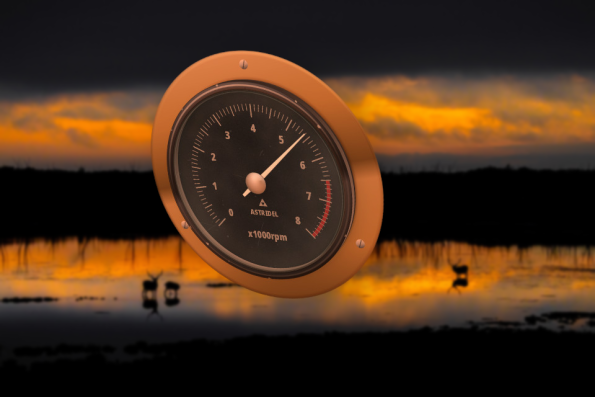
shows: value=5400 unit=rpm
